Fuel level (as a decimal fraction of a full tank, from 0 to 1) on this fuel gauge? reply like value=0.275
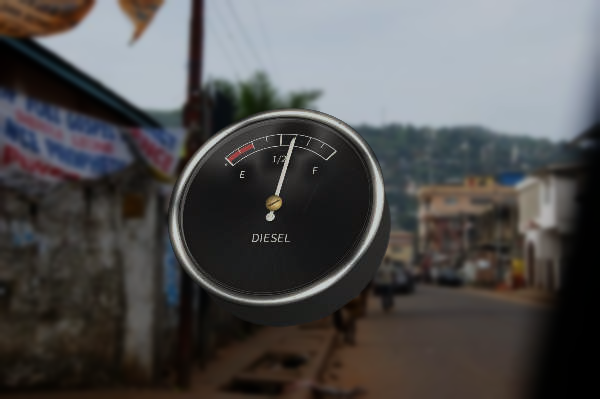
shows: value=0.625
